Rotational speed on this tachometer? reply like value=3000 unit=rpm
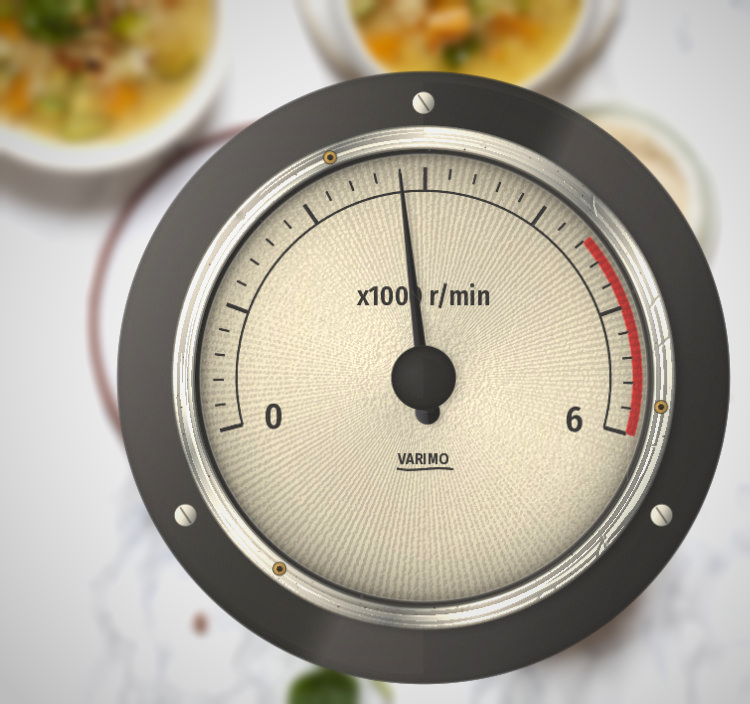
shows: value=2800 unit=rpm
